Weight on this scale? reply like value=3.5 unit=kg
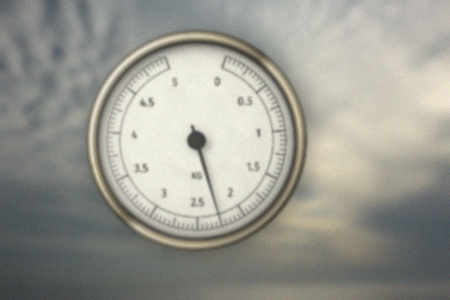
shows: value=2.25 unit=kg
